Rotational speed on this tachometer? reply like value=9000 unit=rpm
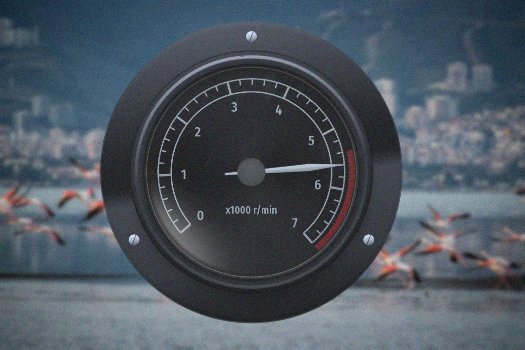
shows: value=5600 unit=rpm
